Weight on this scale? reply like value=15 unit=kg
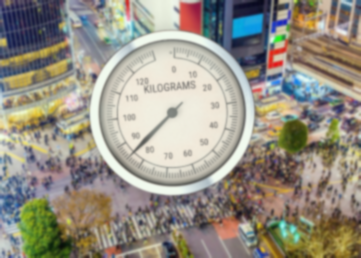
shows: value=85 unit=kg
